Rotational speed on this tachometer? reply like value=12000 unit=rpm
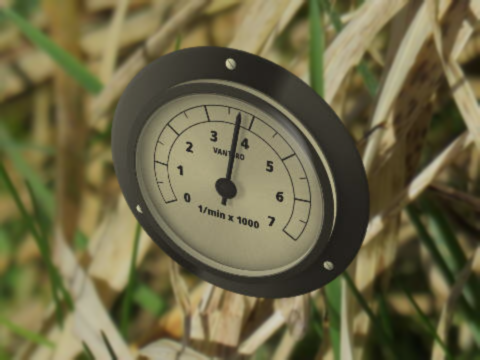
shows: value=3750 unit=rpm
